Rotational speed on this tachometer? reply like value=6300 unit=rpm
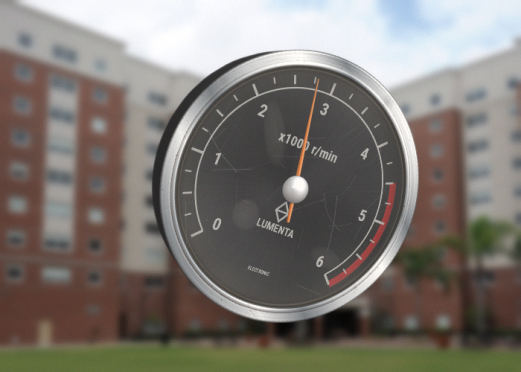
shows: value=2750 unit=rpm
